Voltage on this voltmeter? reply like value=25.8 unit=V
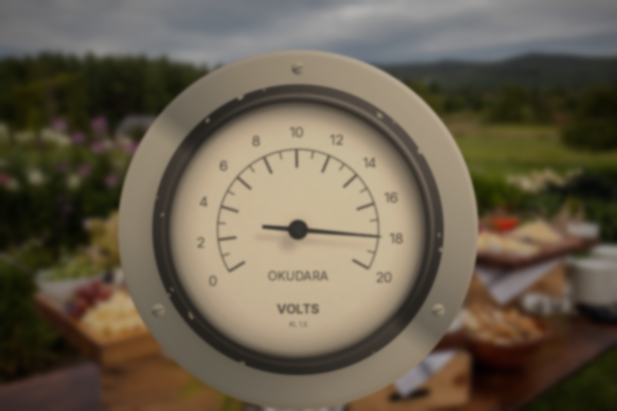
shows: value=18 unit=V
